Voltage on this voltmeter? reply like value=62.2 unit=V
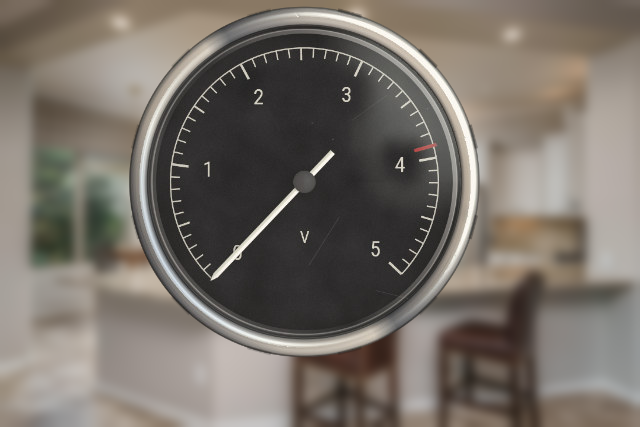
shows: value=0 unit=V
